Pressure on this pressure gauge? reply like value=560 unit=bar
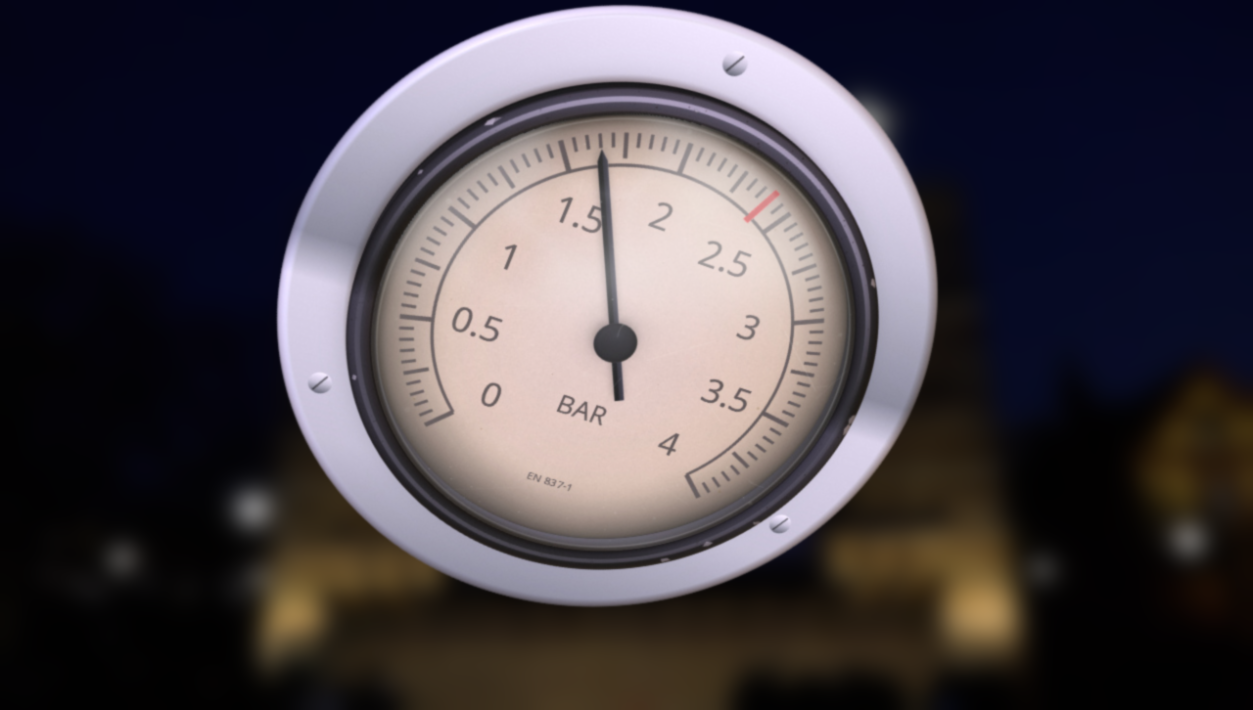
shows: value=1.65 unit=bar
